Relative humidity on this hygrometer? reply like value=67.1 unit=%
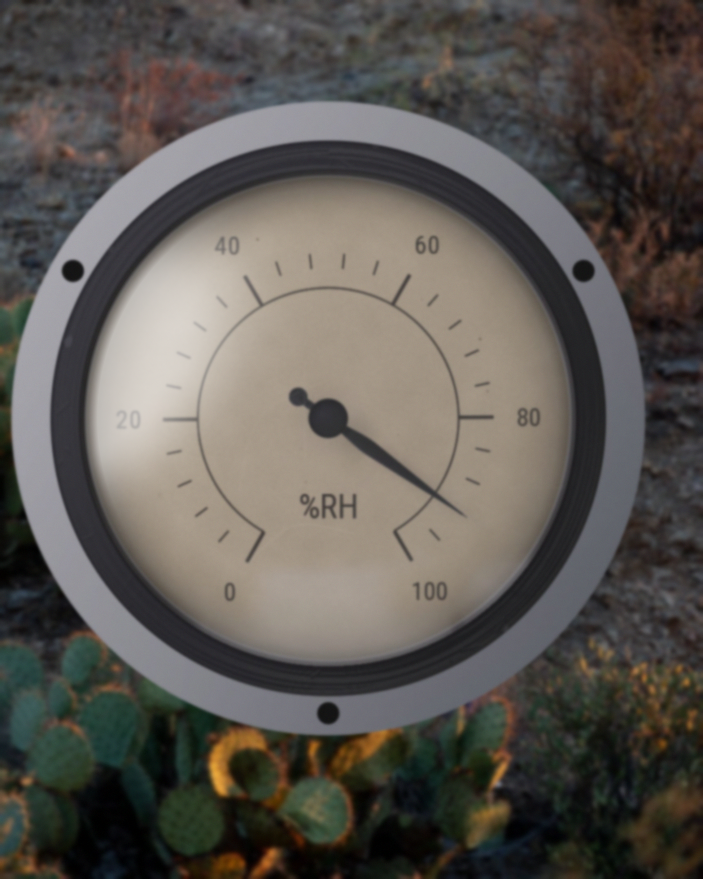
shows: value=92 unit=%
